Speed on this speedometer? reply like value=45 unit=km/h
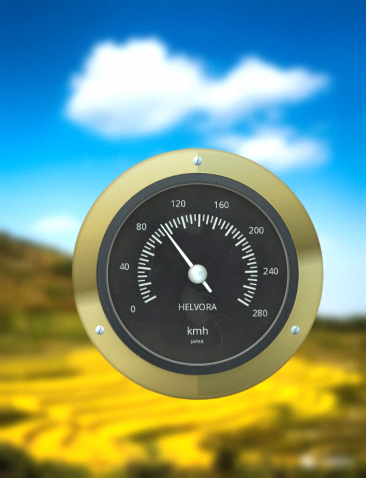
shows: value=95 unit=km/h
